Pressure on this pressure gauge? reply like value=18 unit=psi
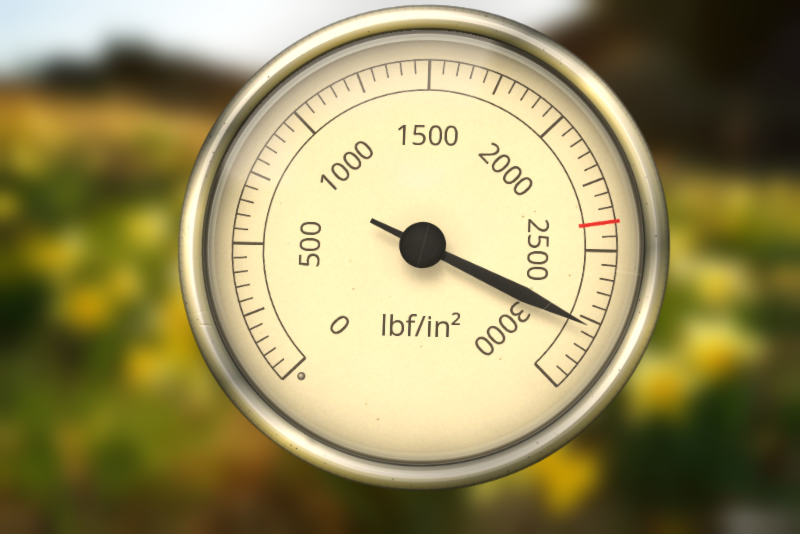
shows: value=2775 unit=psi
